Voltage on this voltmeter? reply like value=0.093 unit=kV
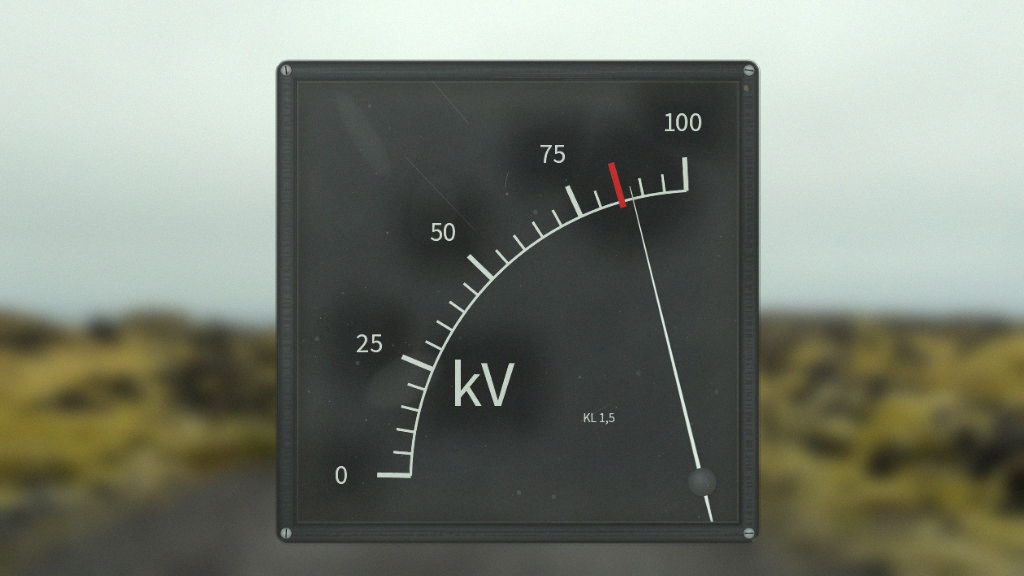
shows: value=87.5 unit=kV
